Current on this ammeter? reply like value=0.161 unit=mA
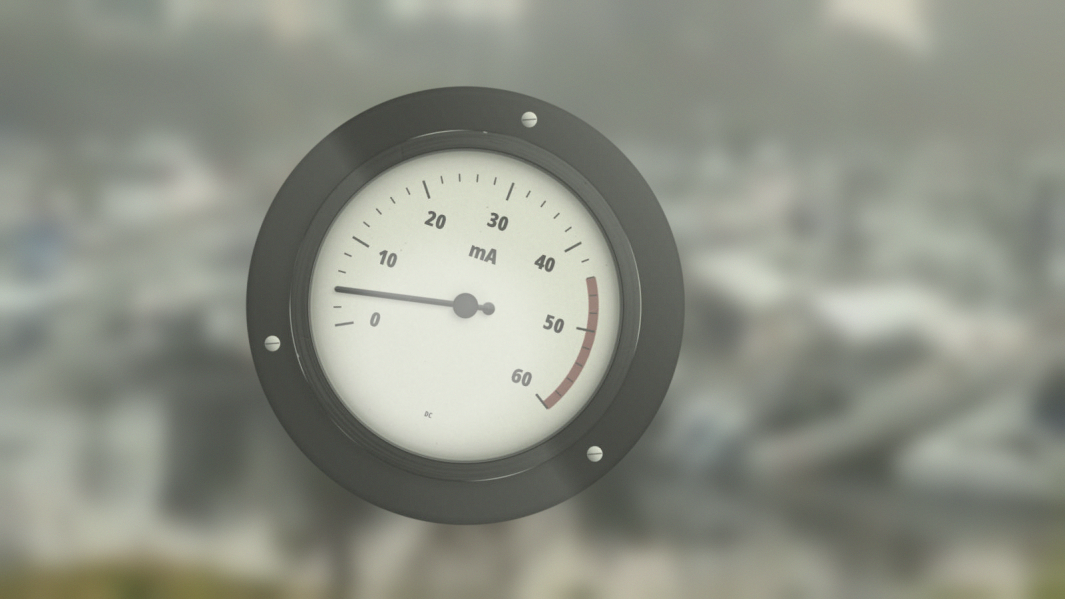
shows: value=4 unit=mA
